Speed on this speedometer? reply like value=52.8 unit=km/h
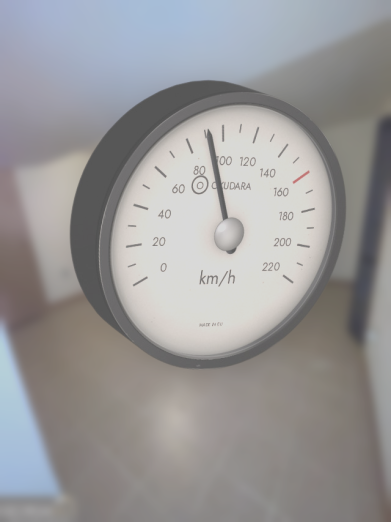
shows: value=90 unit=km/h
